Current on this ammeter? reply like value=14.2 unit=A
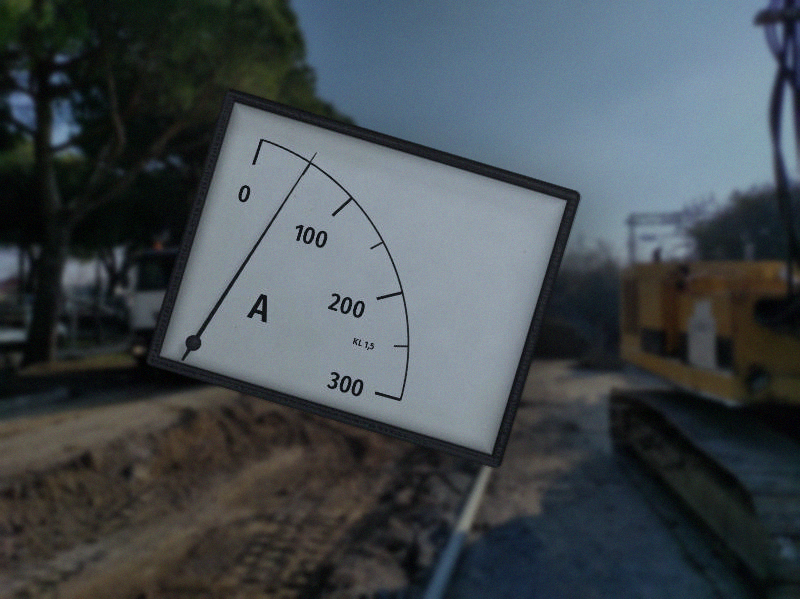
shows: value=50 unit=A
